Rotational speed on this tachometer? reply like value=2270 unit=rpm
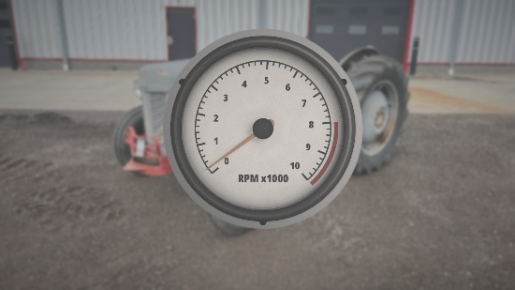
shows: value=200 unit=rpm
